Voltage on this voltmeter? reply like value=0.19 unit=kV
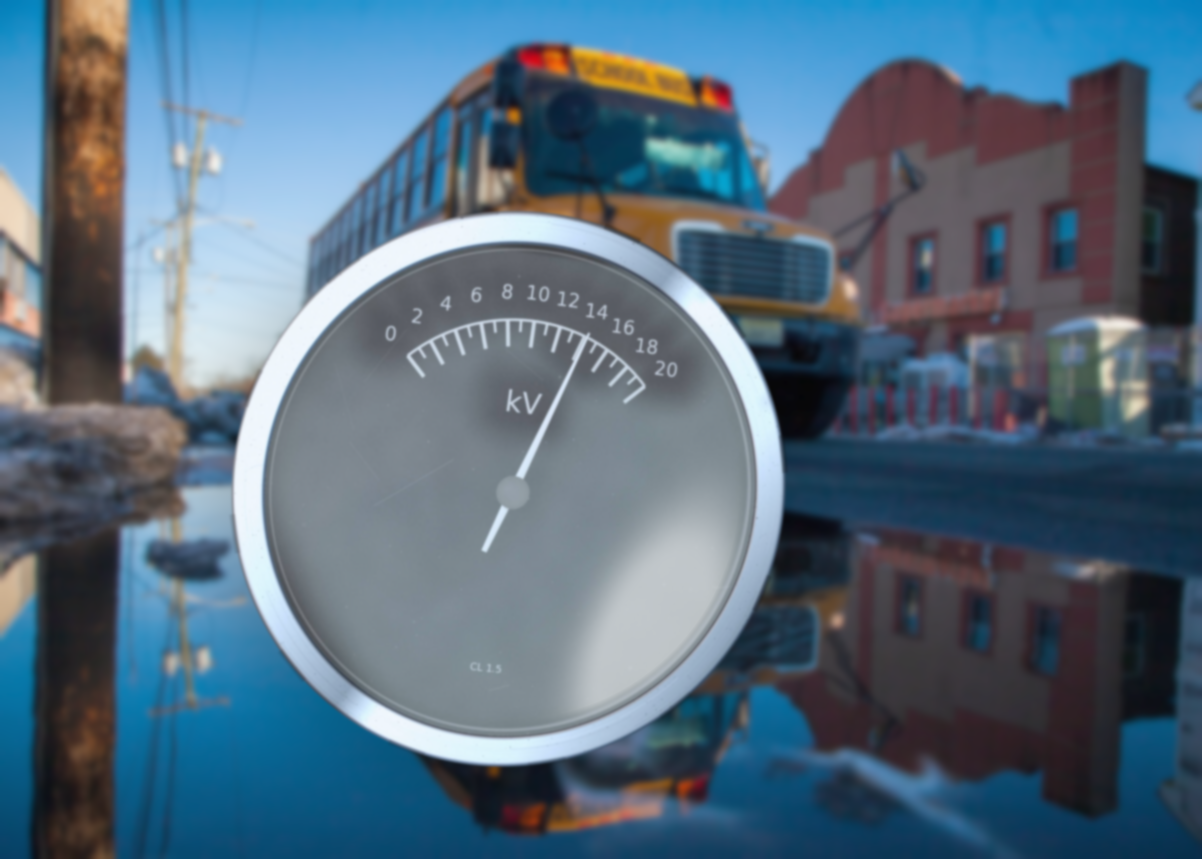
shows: value=14 unit=kV
